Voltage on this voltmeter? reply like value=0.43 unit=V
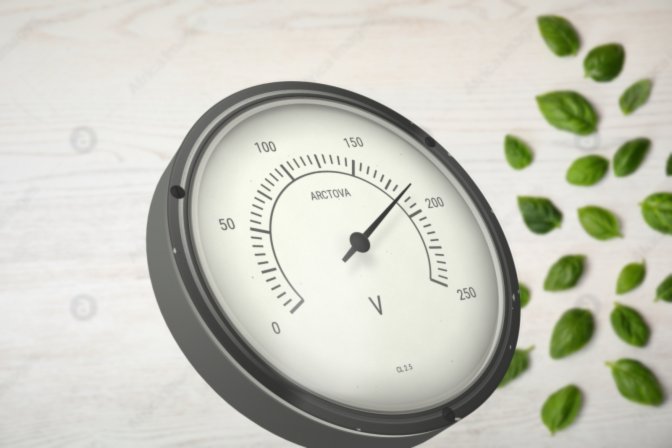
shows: value=185 unit=V
